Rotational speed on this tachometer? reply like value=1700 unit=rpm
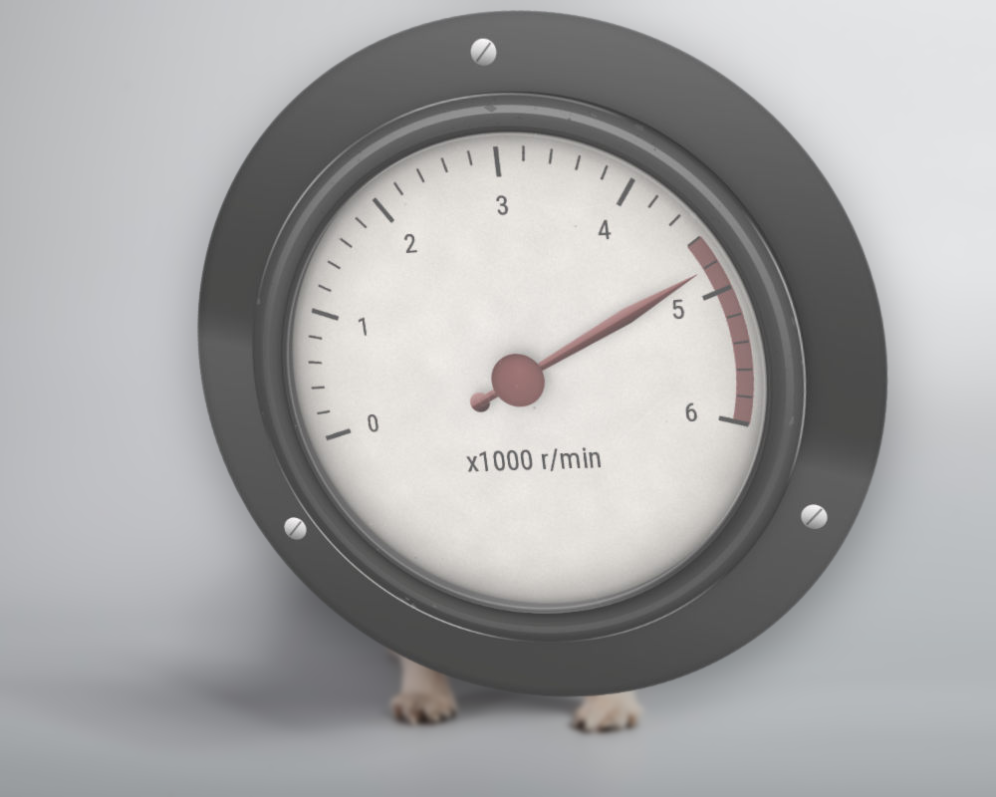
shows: value=4800 unit=rpm
